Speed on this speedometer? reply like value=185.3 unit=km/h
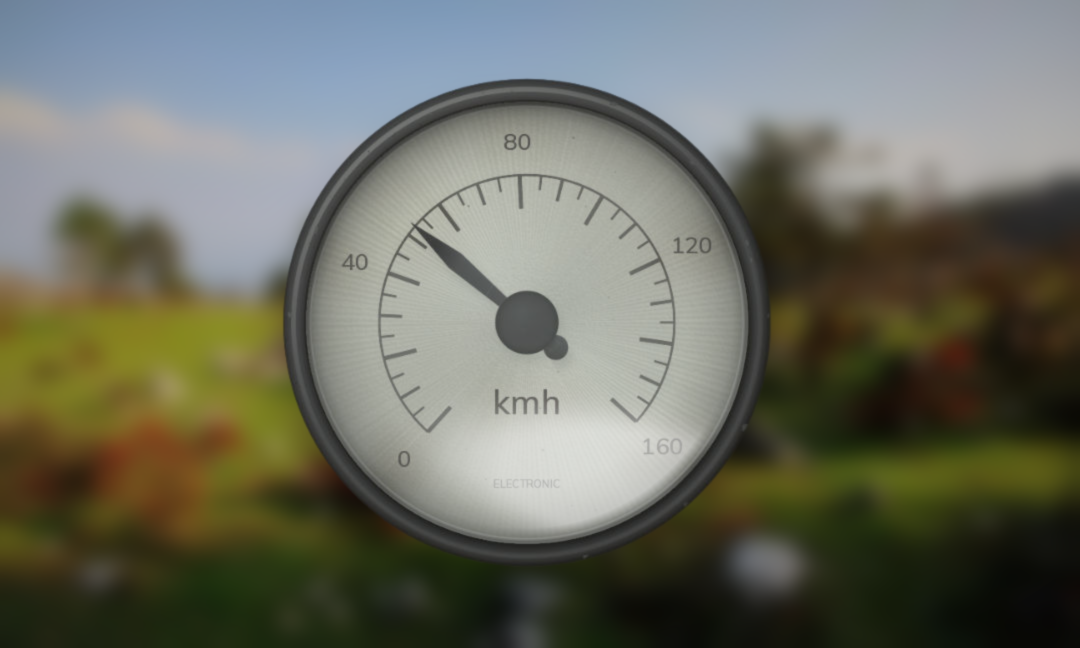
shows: value=52.5 unit=km/h
